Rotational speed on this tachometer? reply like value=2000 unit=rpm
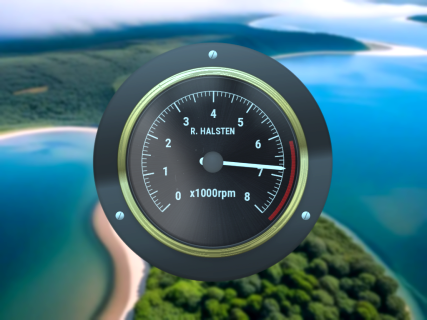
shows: value=6800 unit=rpm
